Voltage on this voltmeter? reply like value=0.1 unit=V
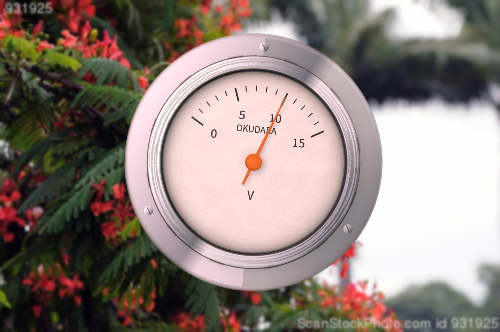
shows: value=10 unit=V
